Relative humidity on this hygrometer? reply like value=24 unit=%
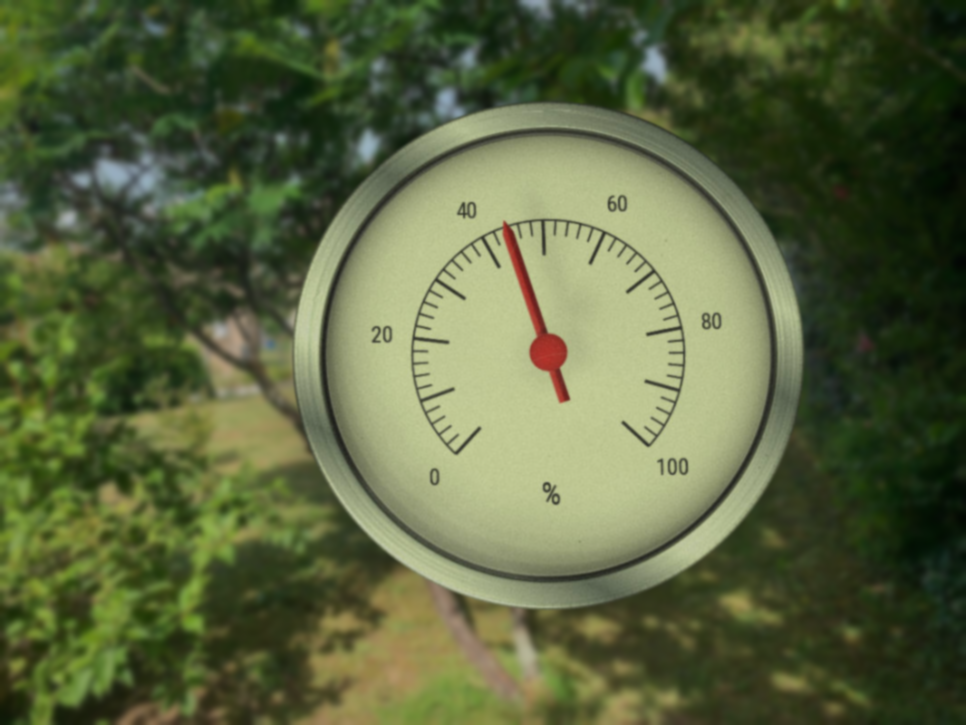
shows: value=44 unit=%
